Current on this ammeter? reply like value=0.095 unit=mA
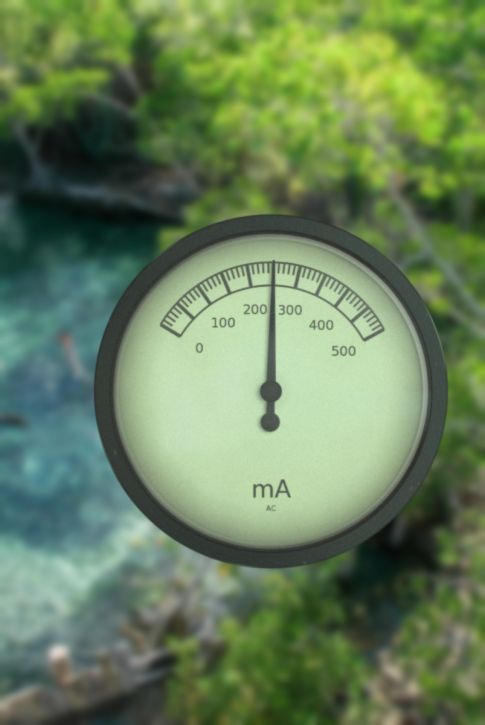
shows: value=250 unit=mA
